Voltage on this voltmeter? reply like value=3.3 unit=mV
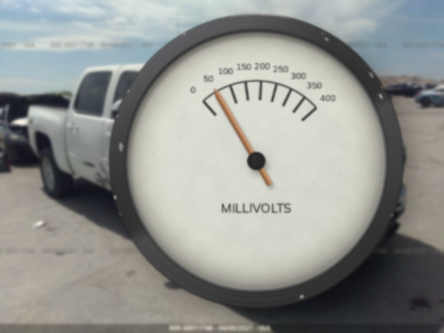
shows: value=50 unit=mV
